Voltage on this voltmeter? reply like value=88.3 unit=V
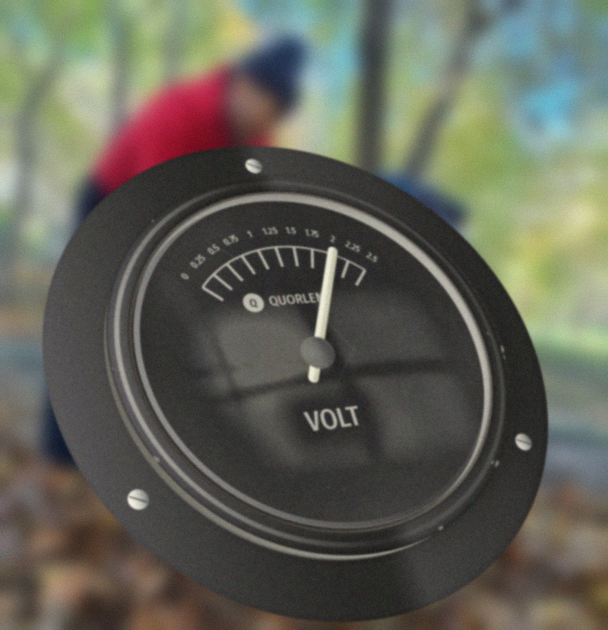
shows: value=2 unit=V
